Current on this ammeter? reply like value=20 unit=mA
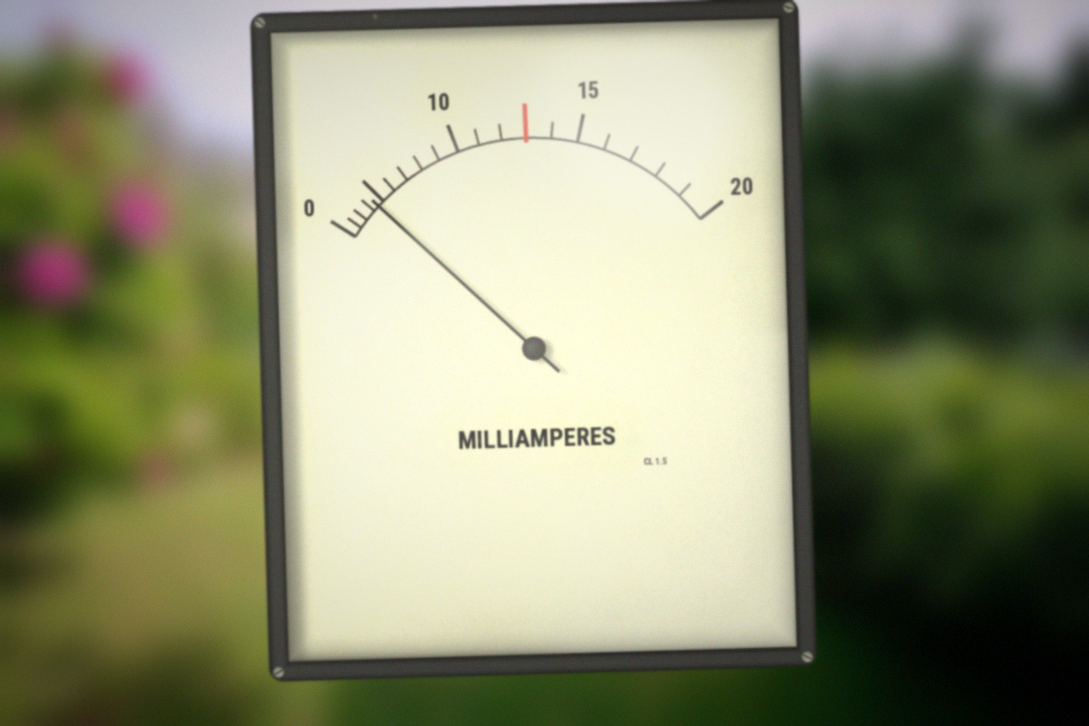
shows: value=4.5 unit=mA
